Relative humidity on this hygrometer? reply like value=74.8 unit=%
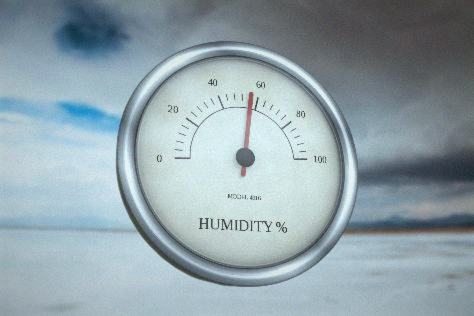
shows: value=56 unit=%
